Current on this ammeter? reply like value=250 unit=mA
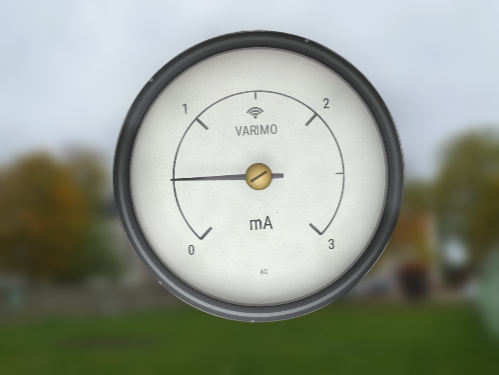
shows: value=0.5 unit=mA
